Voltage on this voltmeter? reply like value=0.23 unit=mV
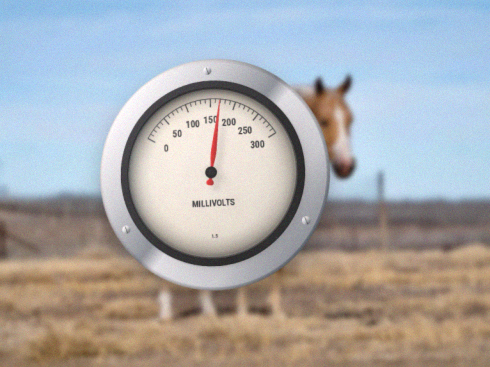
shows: value=170 unit=mV
